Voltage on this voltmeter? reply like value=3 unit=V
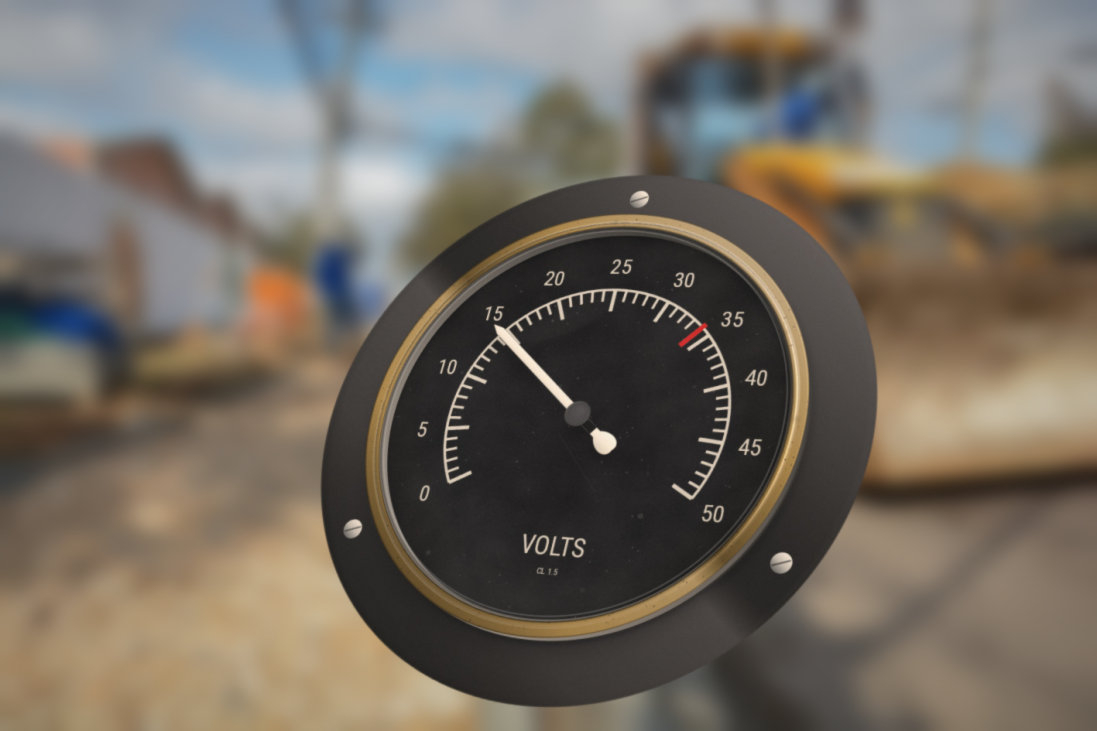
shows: value=14.5 unit=V
